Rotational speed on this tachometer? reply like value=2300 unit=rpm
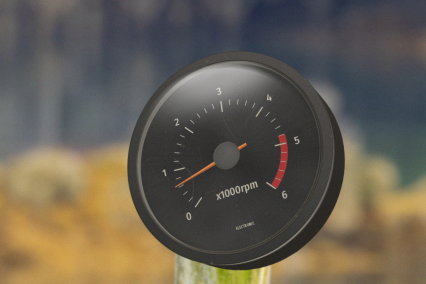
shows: value=600 unit=rpm
